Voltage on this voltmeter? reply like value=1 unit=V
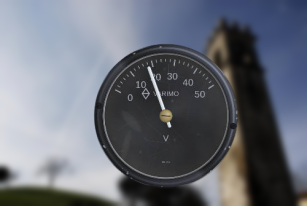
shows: value=18 unit=V
